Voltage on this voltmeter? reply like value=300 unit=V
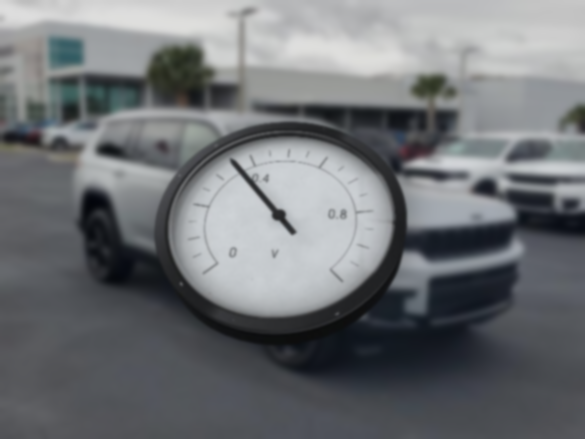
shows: value=0.35 unit=V
